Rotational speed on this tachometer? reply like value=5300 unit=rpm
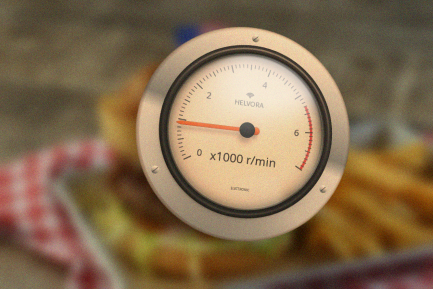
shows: value=900 unit=rpm
